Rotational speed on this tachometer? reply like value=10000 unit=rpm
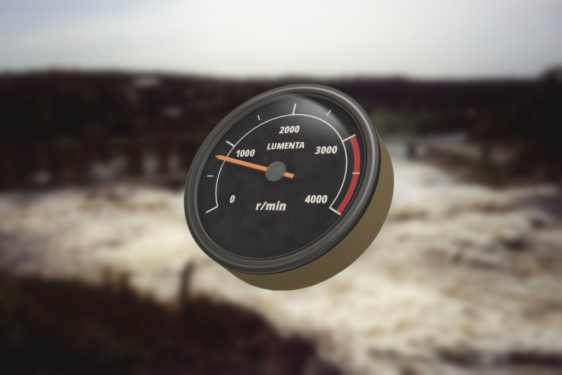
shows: value=750 unit=rpm
